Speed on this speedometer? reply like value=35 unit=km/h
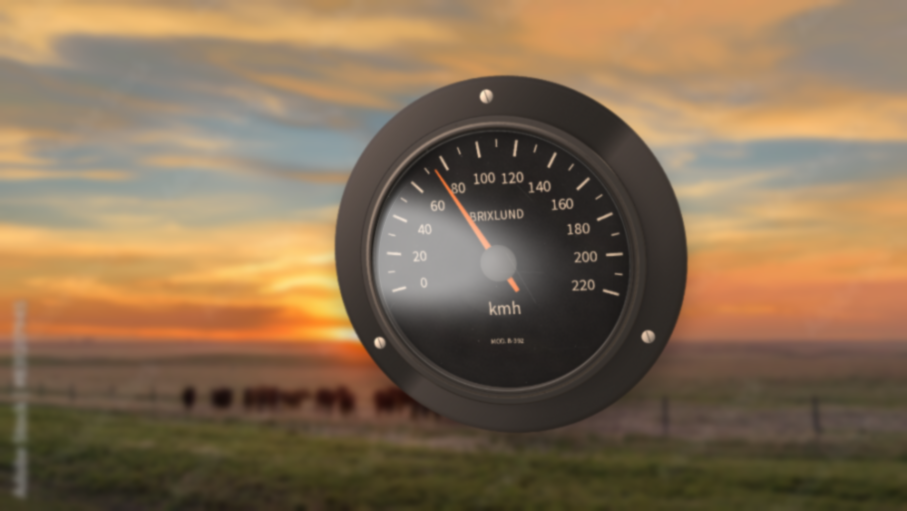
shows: value=75 unit=km/h
